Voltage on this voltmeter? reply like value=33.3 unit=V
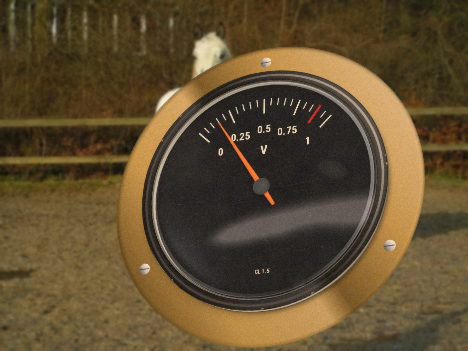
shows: value=0.15 unit=V
